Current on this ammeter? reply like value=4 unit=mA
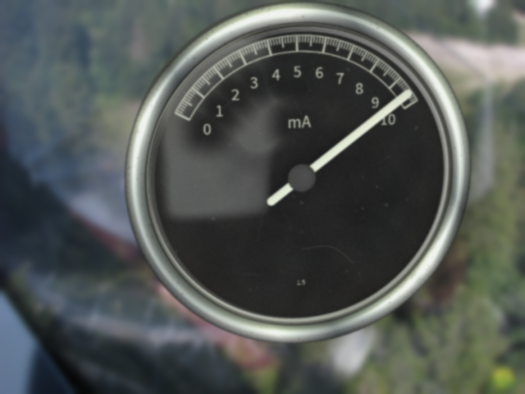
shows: value=9.5 unit=mA
